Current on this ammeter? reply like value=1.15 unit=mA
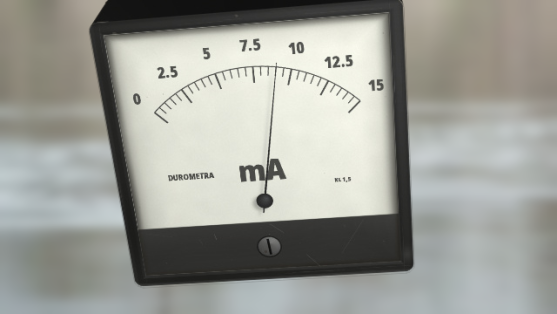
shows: value=9 unit=mA
